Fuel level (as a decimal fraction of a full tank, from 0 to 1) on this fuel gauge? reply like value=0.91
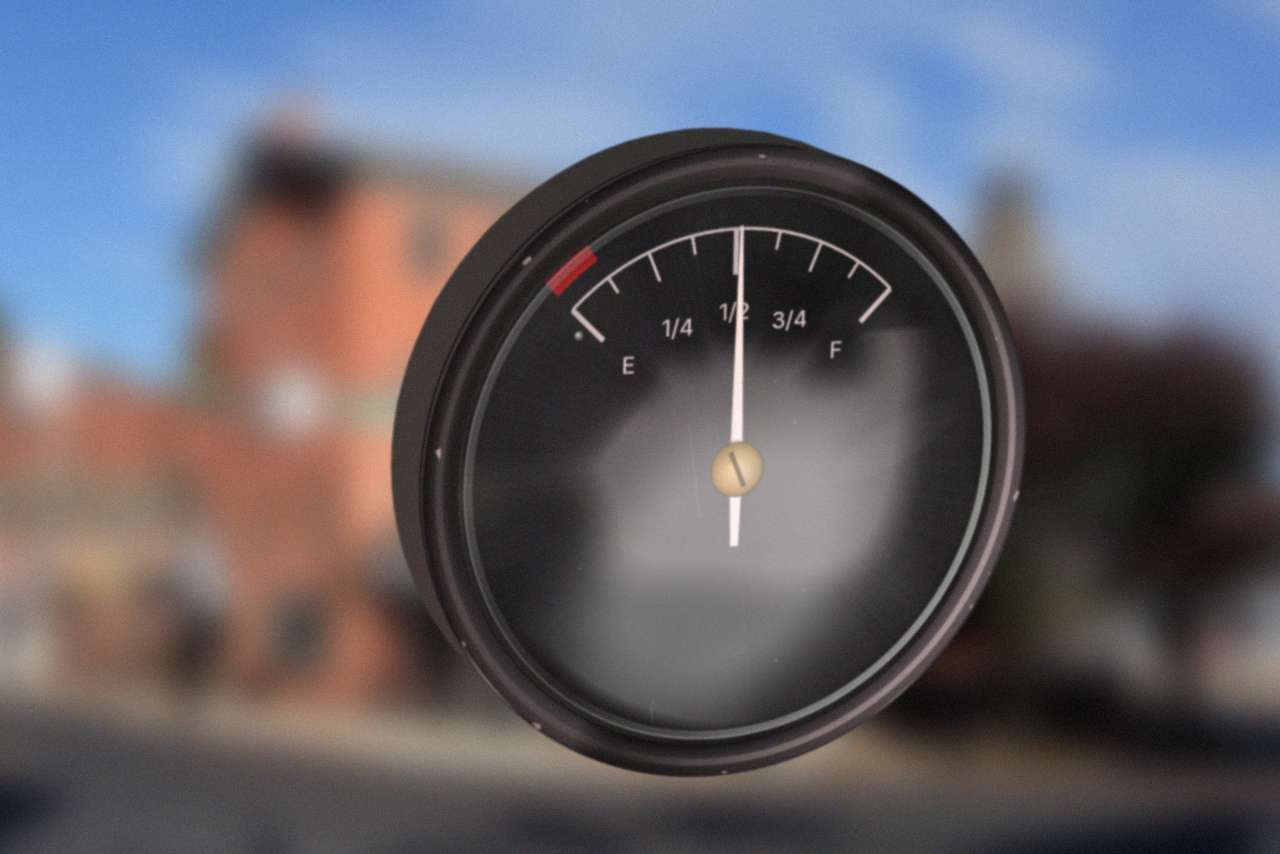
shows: value=0.5
